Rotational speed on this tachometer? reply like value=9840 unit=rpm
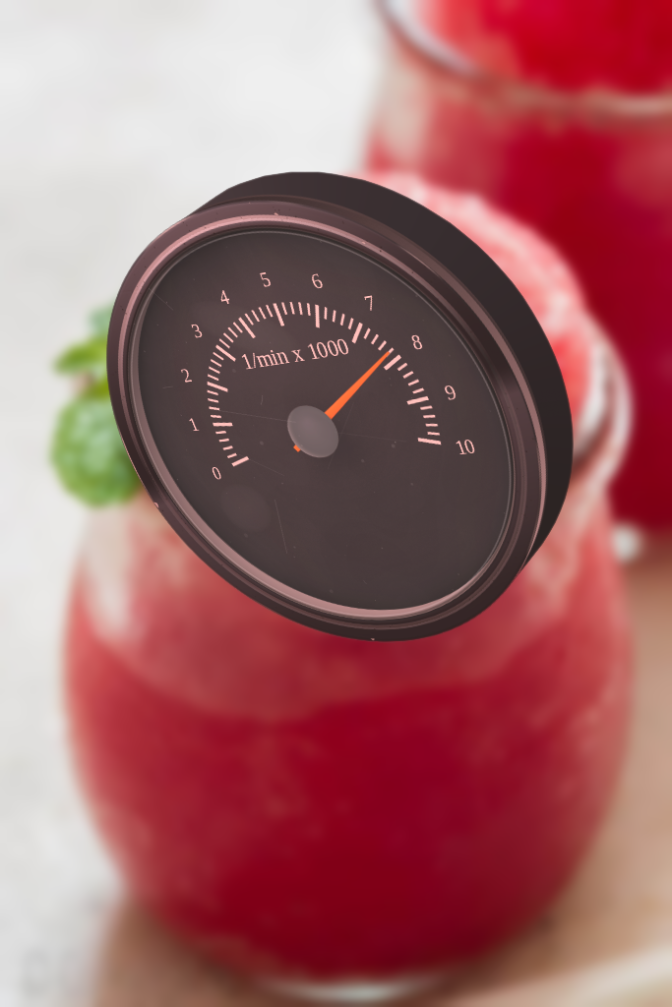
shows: value=7800 unit=rpm
